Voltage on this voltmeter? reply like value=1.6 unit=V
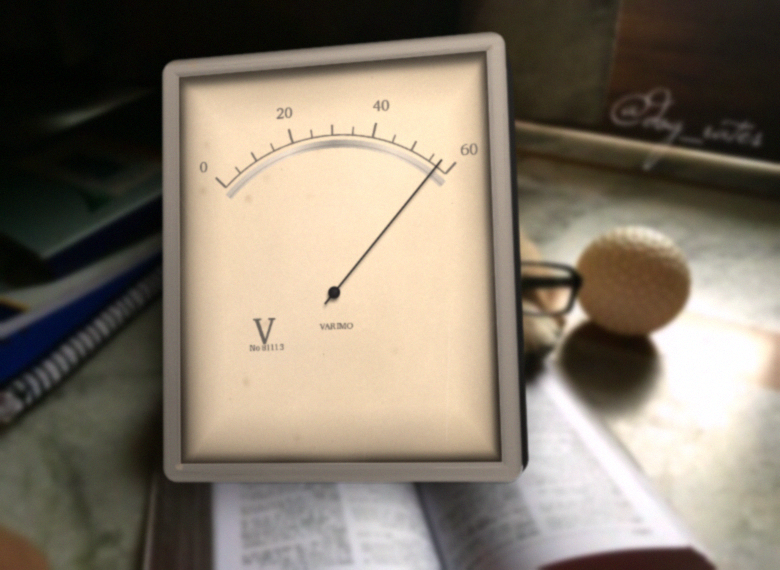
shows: value=57.5 unit=V
